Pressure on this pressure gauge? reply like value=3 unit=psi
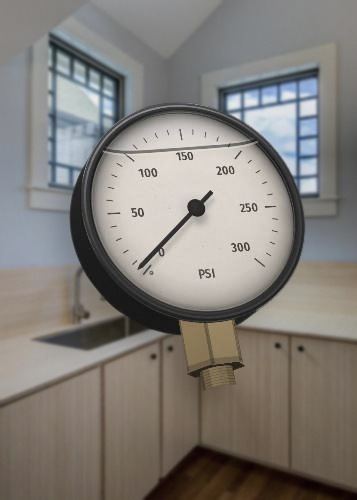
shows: value=5 unit=psi
